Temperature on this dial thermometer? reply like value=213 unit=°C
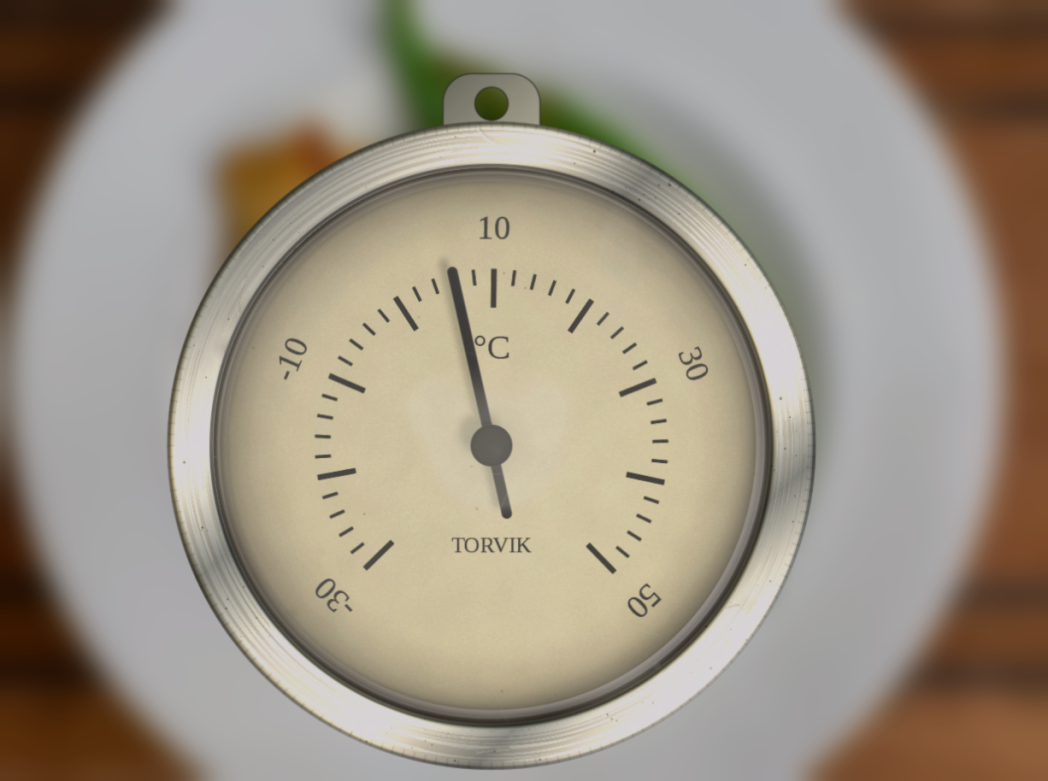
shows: value=6 unit=°C
